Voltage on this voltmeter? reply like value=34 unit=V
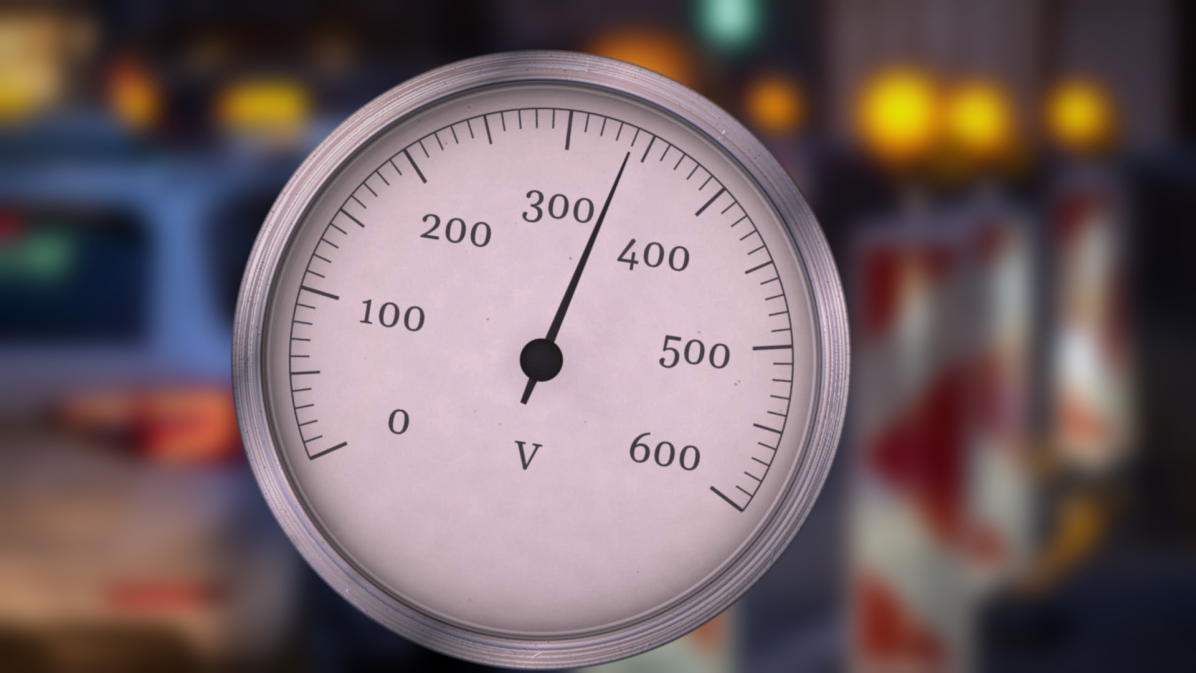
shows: value=340 unit=V
